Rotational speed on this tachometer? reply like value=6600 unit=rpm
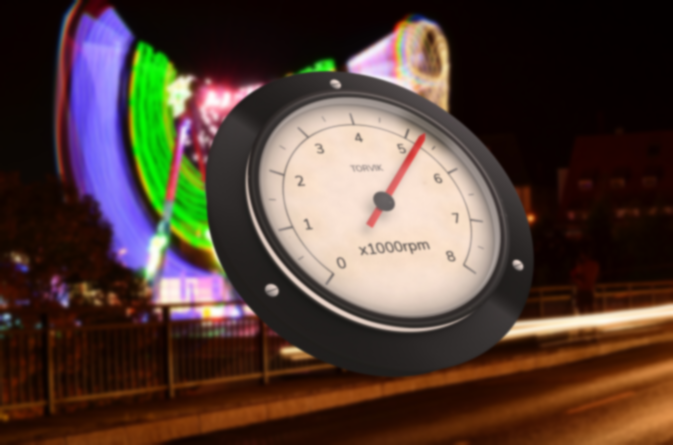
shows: value=5250 unit=rpm
